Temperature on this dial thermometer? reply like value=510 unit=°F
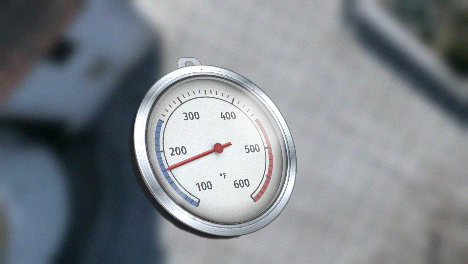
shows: value=170 unit=°F
